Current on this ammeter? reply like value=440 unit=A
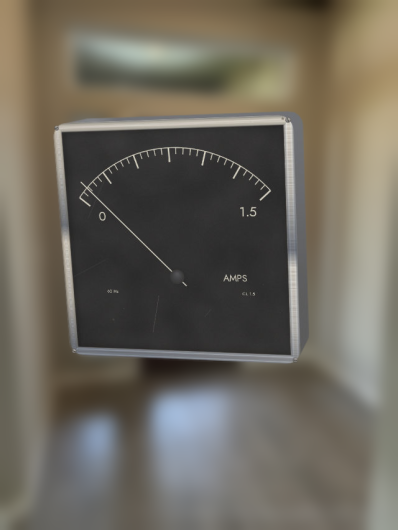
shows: value=0.1 unit=A
